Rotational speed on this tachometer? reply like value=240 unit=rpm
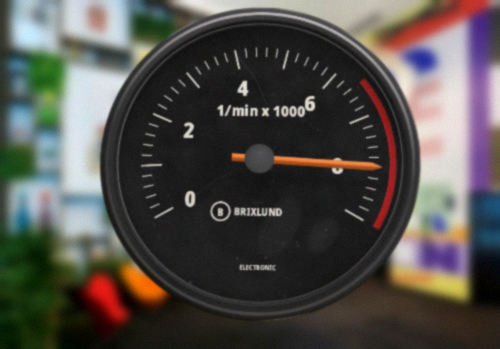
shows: value=8000 unit=rpm
